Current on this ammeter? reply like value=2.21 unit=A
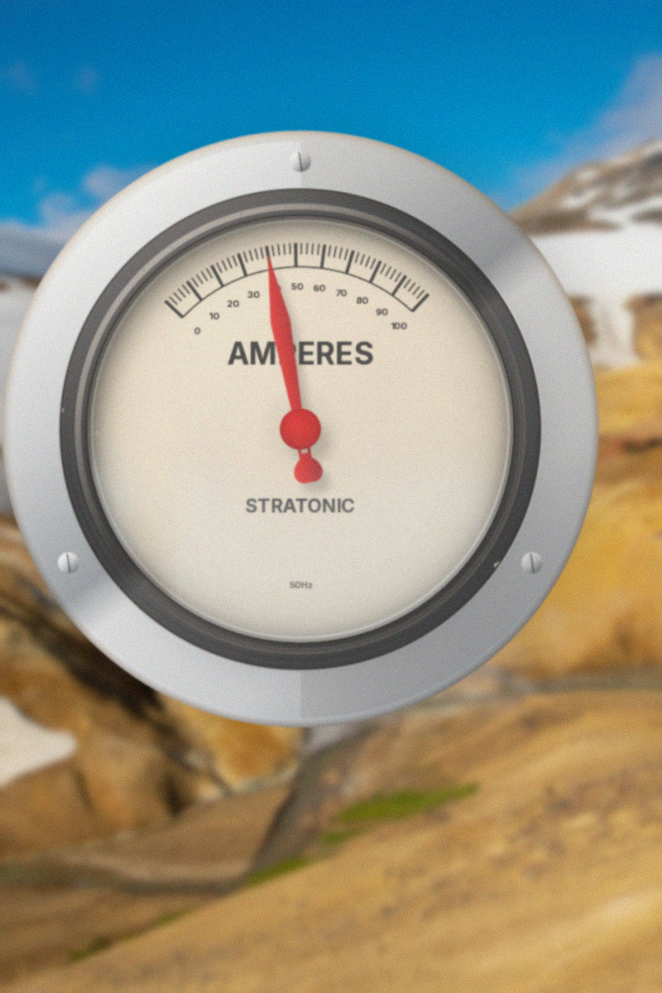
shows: value=40 unit=A
